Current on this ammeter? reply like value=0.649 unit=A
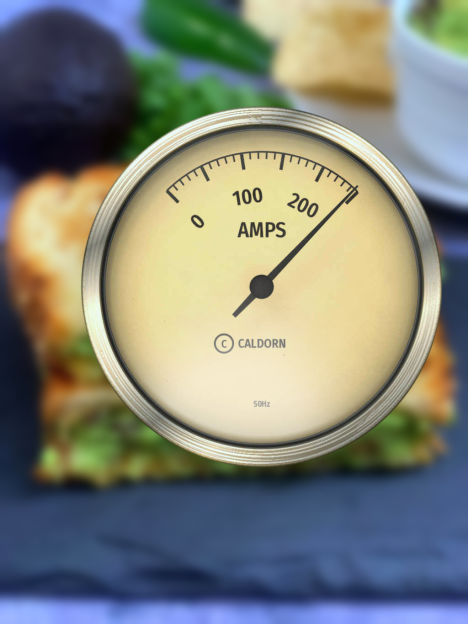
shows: value=245 unit=A
